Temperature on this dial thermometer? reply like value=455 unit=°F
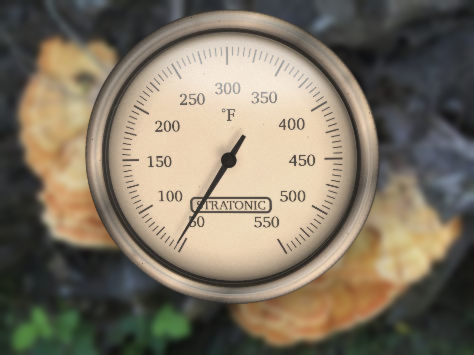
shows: value=55 unit=°F
